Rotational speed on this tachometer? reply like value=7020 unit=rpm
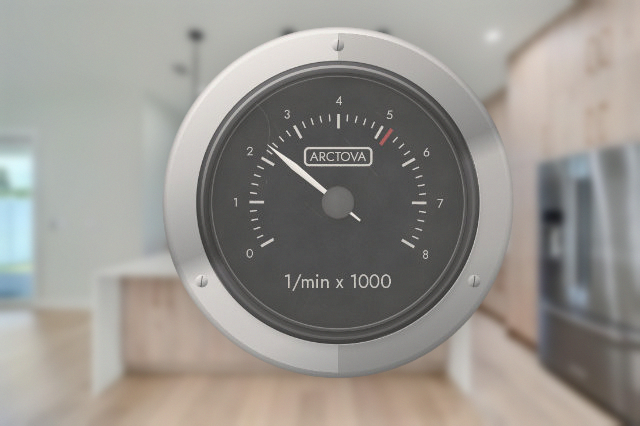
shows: value=2300 unit=rpm
